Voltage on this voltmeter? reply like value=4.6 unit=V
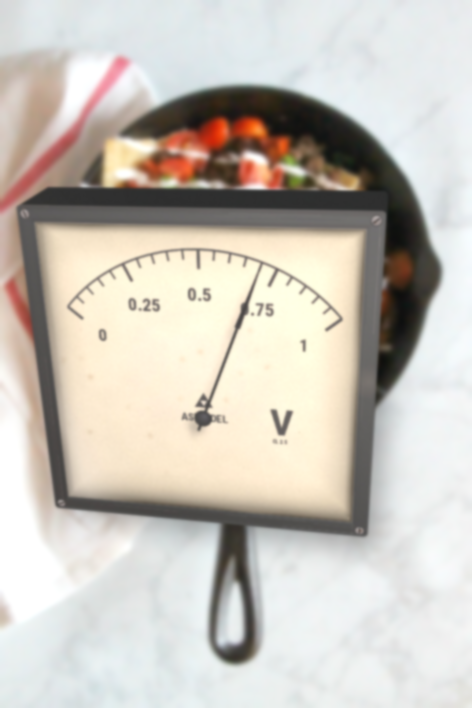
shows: value=0.7 unit=V
